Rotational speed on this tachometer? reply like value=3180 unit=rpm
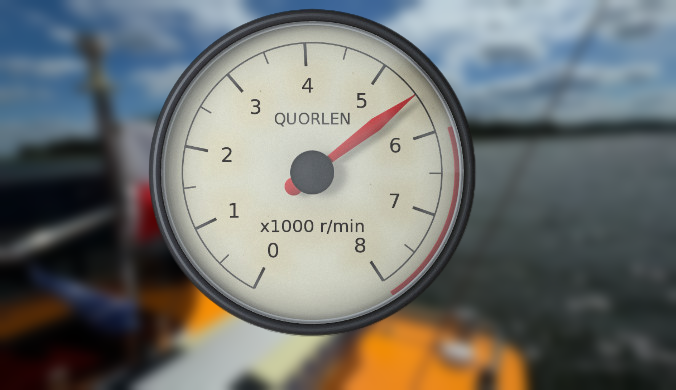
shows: value=5500 unit=rpm
